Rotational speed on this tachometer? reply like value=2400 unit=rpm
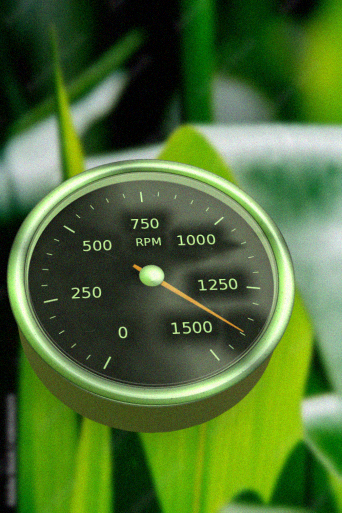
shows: value=1400 unit=rpm
